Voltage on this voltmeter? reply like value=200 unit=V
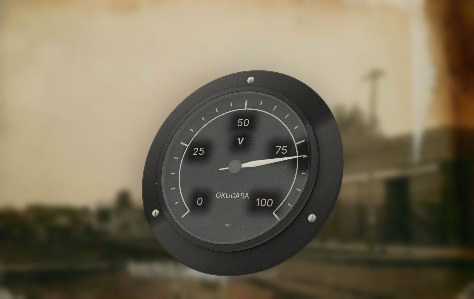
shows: value=80 unit=V
